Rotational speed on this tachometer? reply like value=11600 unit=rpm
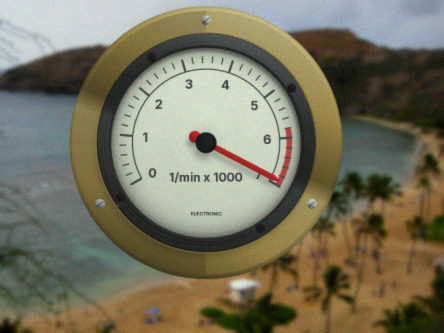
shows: value=6900 unit=rpm
